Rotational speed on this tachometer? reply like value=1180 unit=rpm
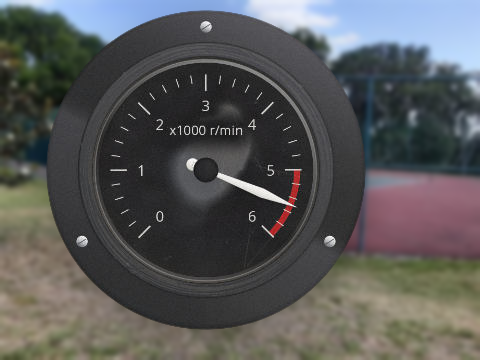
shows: value=5500 unit=rpm
